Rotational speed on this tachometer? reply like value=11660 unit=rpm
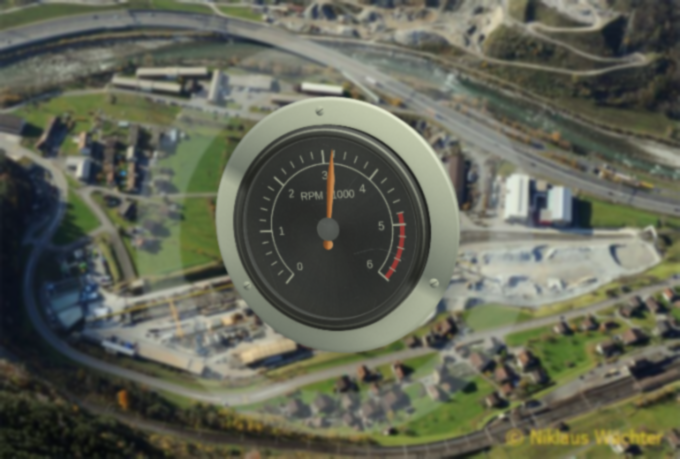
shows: value=3200 unit=rpm
